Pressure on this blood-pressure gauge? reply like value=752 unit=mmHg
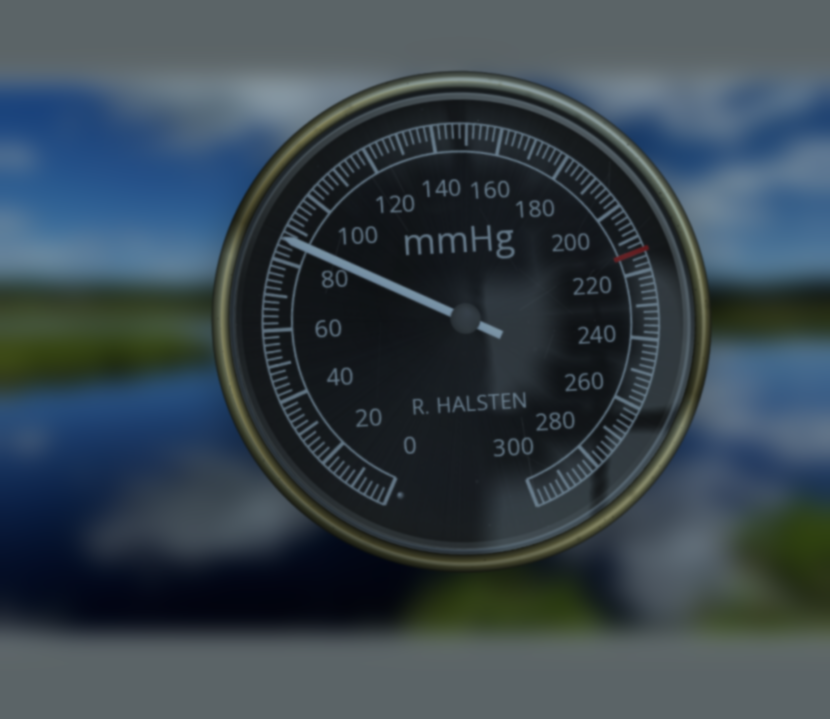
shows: value=86 unit=mmHg
